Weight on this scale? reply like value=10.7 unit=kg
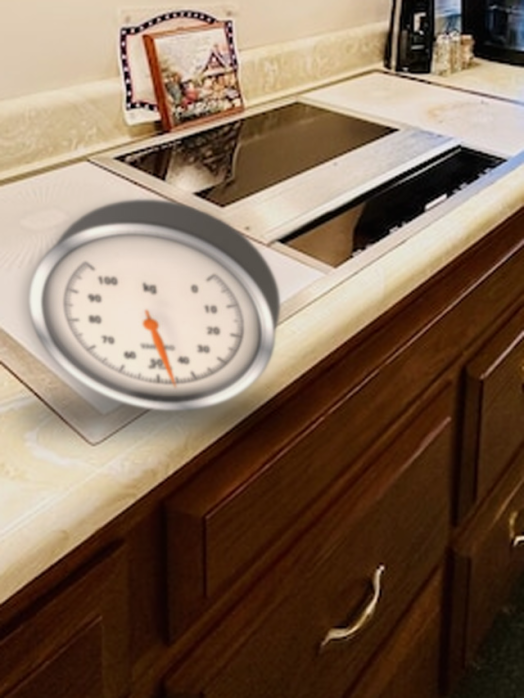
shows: value=45 unit=kg
